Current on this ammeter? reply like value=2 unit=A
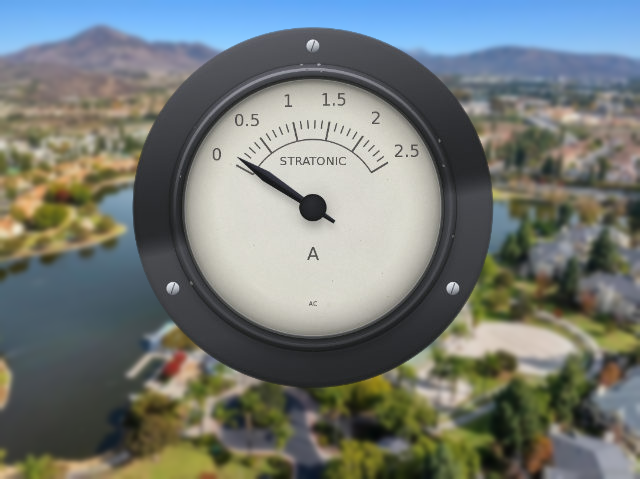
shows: value=0.1 unit=A
